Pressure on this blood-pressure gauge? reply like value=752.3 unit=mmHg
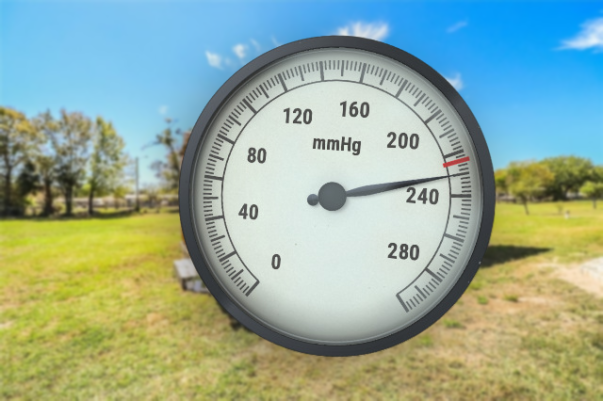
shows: value=230 unit=mmHg
